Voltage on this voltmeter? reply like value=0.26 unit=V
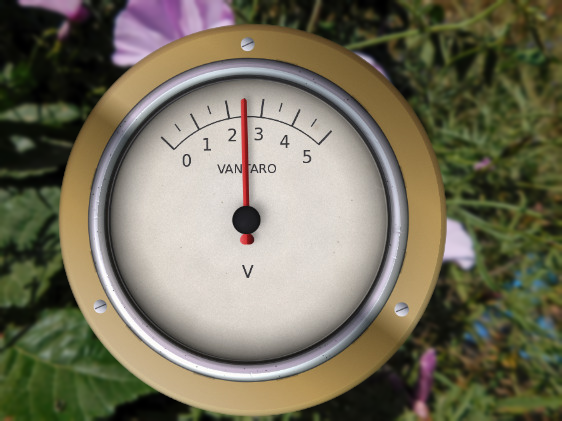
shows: value=2.5 unit=V
